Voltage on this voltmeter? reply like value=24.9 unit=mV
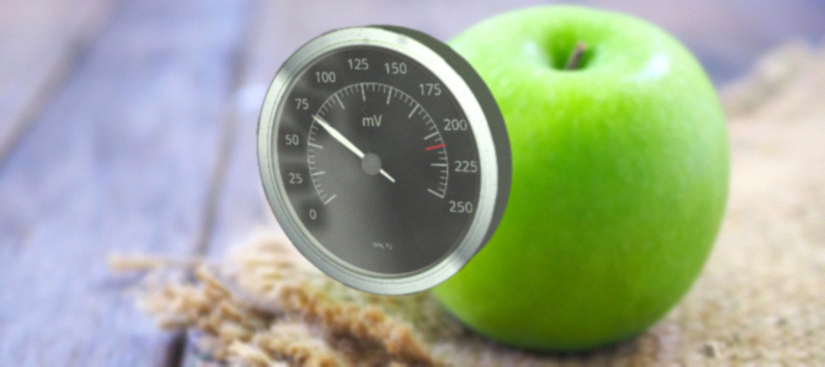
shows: value=75 unit=mV
